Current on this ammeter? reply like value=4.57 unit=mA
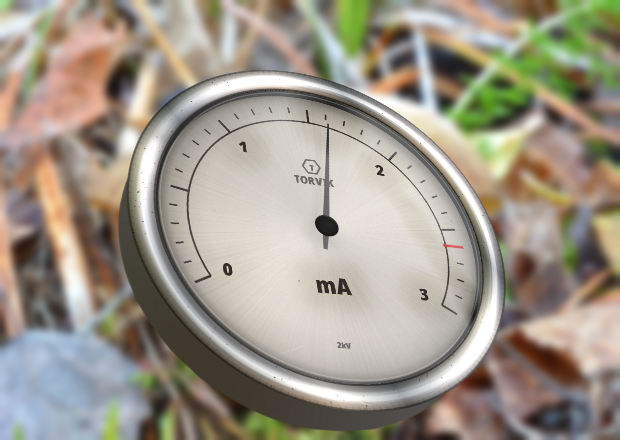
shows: value=1.6 unit=mA
